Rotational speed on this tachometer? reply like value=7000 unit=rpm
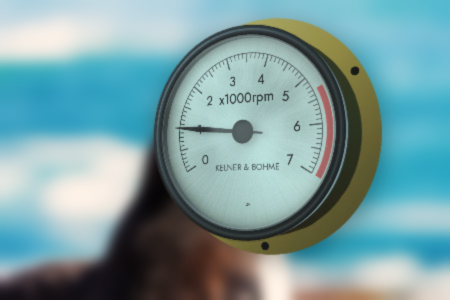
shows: value=1000 unit=rpm
